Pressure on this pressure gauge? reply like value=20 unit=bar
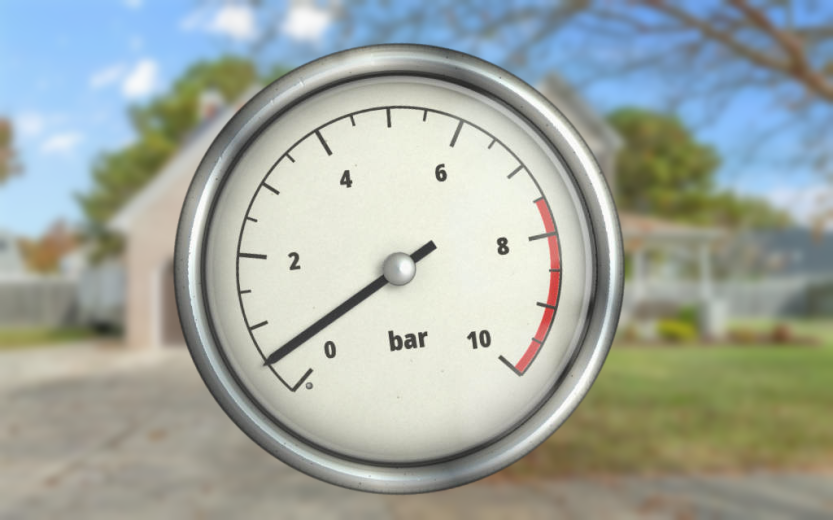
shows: value=0.5 unit=bar
